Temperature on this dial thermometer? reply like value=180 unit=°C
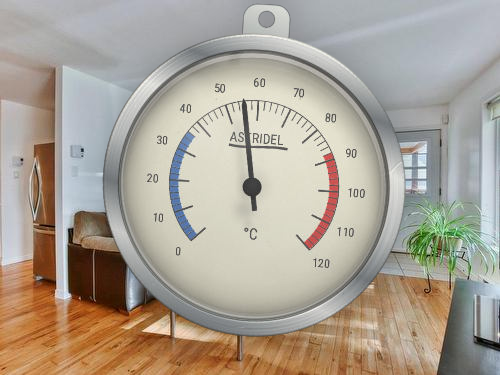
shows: value=56 unit=°C
